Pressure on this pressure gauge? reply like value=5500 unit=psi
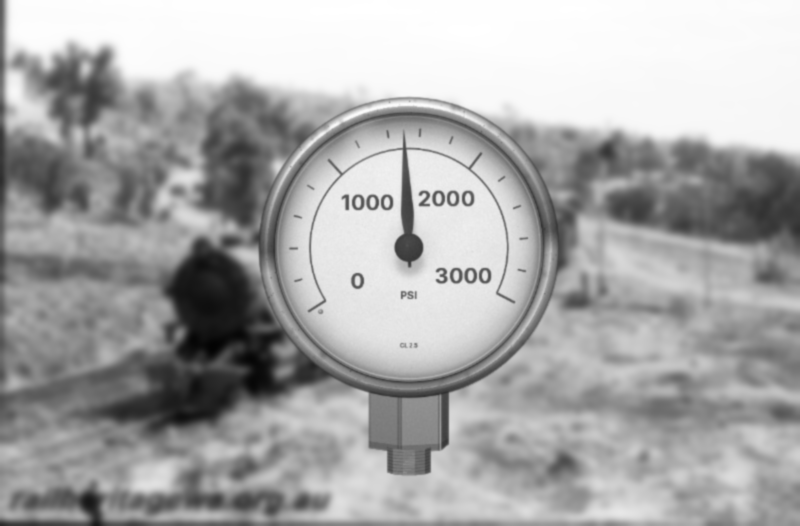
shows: value=1500 unit=psi
